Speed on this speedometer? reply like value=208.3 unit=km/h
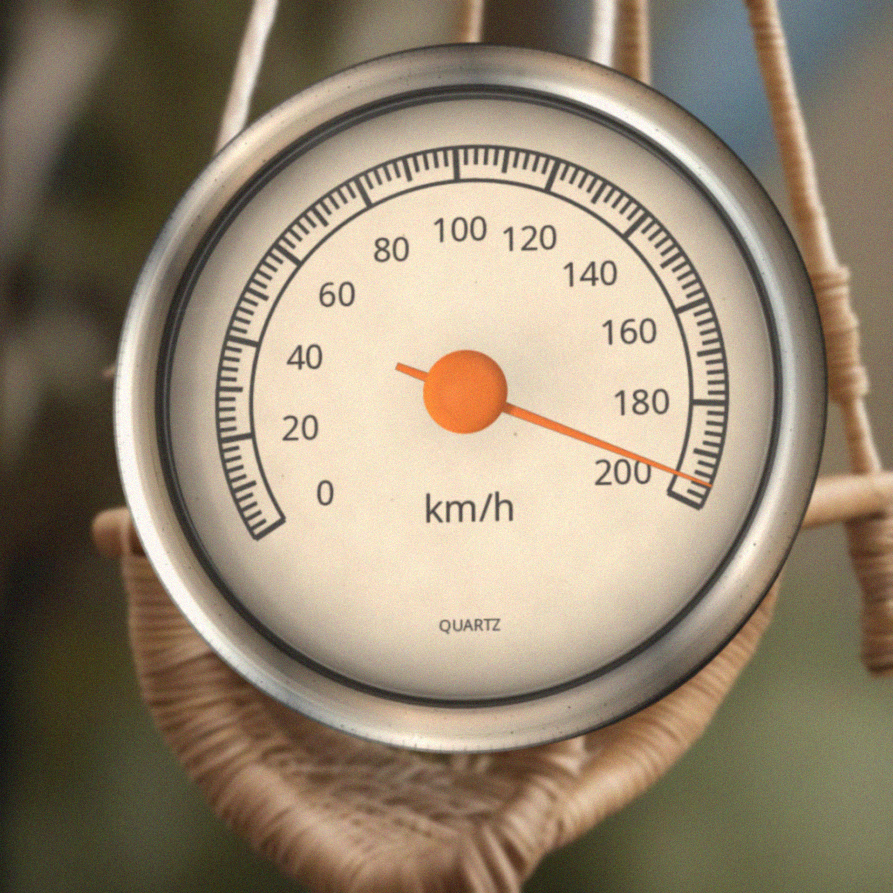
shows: value=196 unit=km/h
